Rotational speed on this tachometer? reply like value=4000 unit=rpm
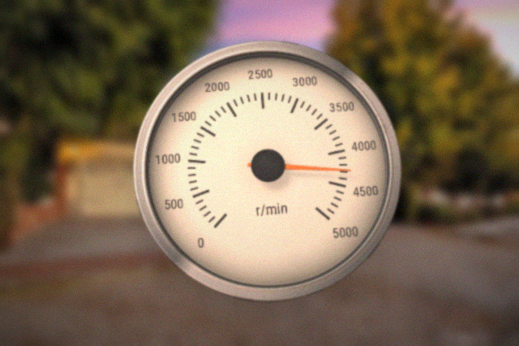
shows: value=4300 unit=rpm
